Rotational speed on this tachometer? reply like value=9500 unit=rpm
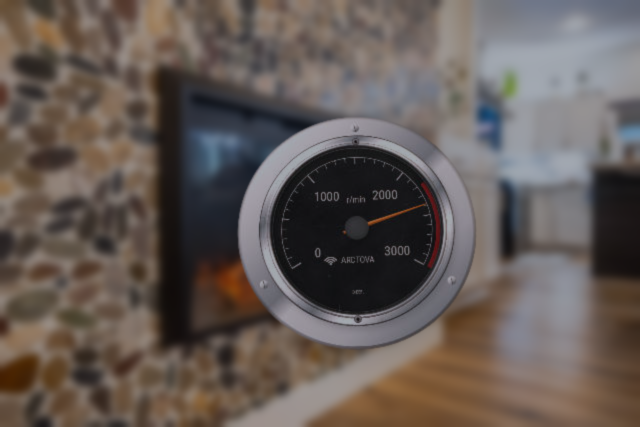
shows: value=2400 unit=rpm
